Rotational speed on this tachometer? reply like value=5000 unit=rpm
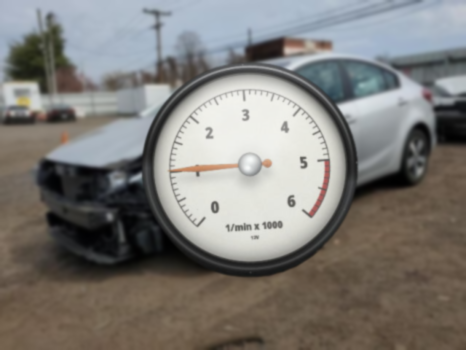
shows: value=1000 unit=rpm
